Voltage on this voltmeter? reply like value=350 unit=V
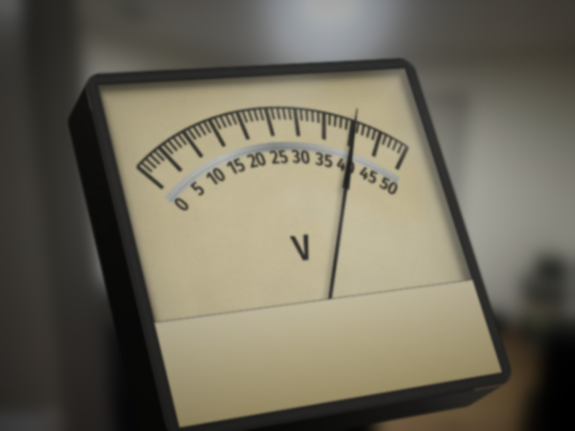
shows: value=40 unit=V
